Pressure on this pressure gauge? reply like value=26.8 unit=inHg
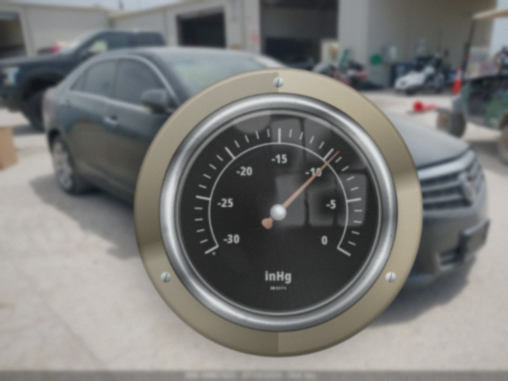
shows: value=-9.5 unit=inHg
